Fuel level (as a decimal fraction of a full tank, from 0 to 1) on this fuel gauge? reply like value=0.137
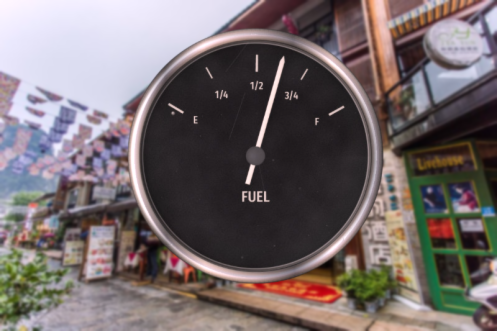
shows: value=0.625
